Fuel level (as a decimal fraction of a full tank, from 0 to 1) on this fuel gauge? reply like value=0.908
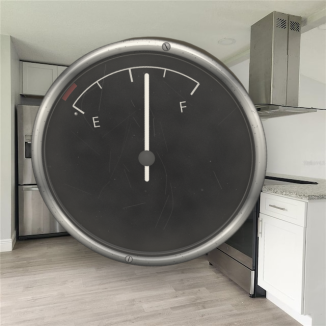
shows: value=0.625
